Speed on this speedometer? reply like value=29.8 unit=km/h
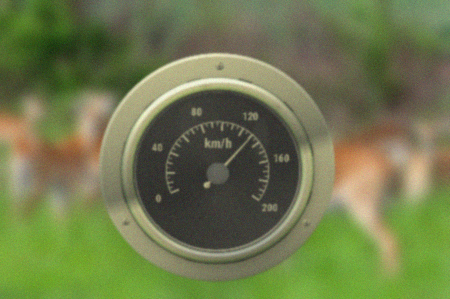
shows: value=130 unit=km/h
